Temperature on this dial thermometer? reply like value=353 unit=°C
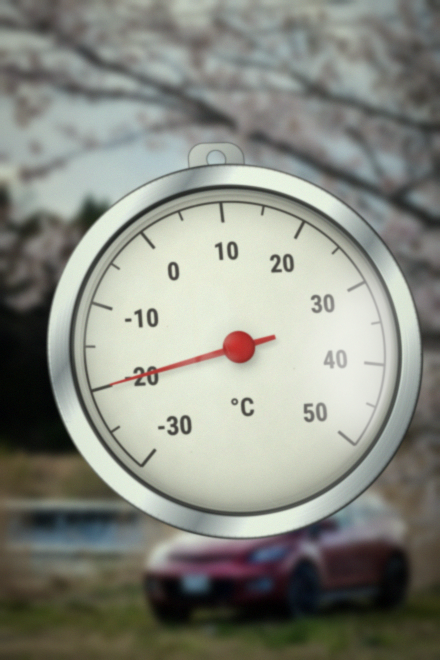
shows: value=-20 unit=°C
